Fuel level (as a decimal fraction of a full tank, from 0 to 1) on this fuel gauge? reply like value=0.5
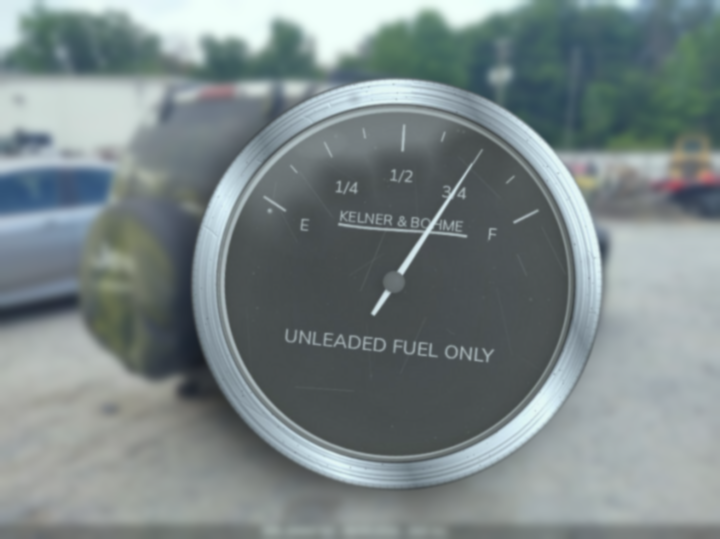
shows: value=0.75
